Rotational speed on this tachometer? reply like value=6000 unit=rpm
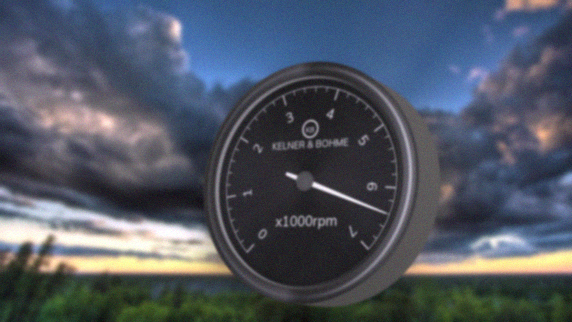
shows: value=6400 unit=rpm
